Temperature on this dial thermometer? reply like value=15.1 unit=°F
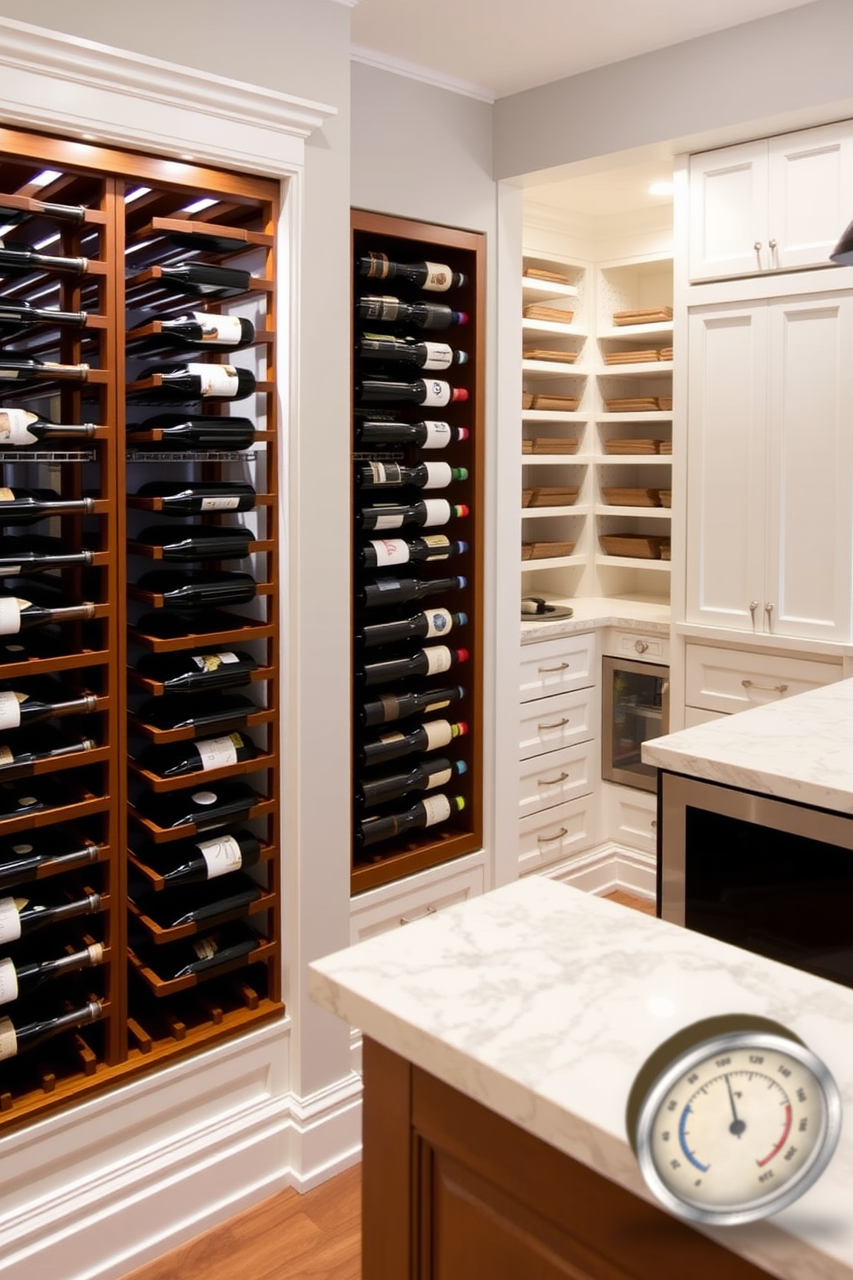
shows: value=100 unit=°F
